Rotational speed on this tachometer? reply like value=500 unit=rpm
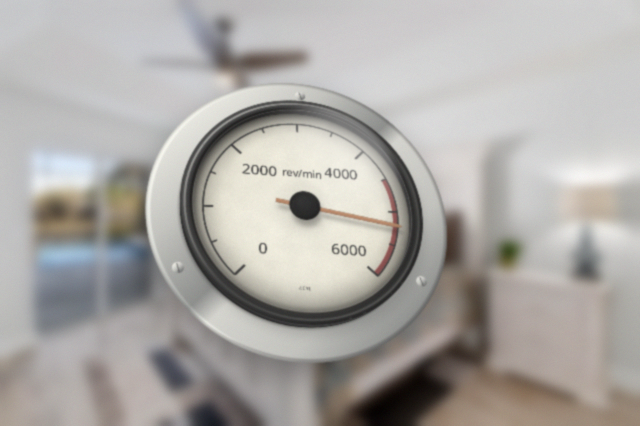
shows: value=5250 unit=rpm
